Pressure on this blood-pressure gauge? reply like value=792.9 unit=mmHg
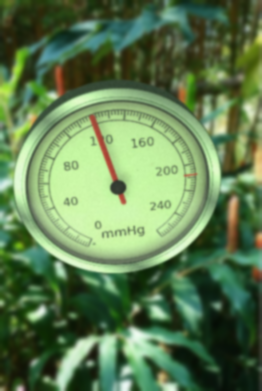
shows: value=120 unit=mmHg
